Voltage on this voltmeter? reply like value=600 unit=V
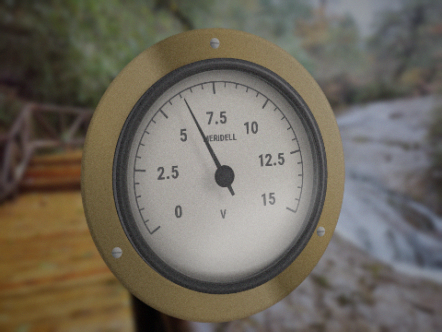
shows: value=6 unit=V
